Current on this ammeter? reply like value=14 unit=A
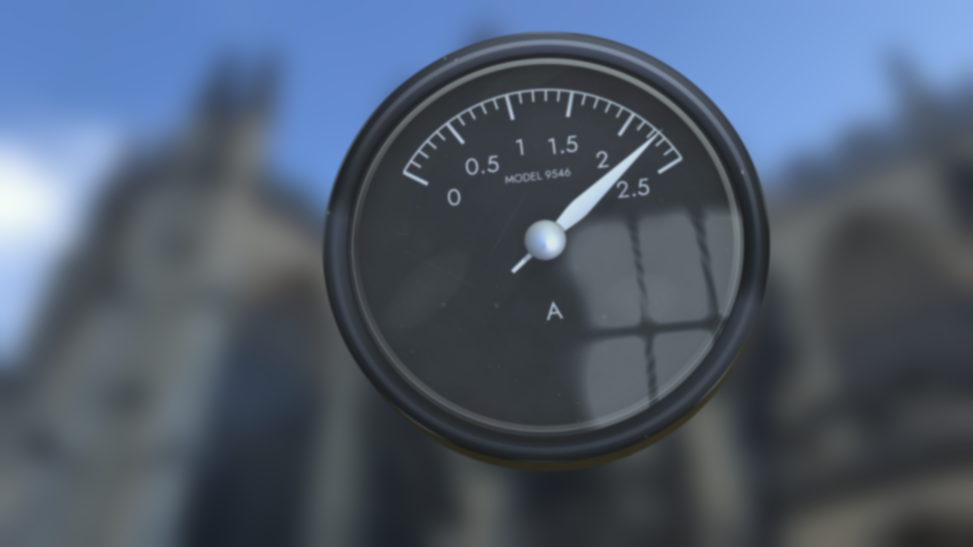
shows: value=2.25 unit=A
